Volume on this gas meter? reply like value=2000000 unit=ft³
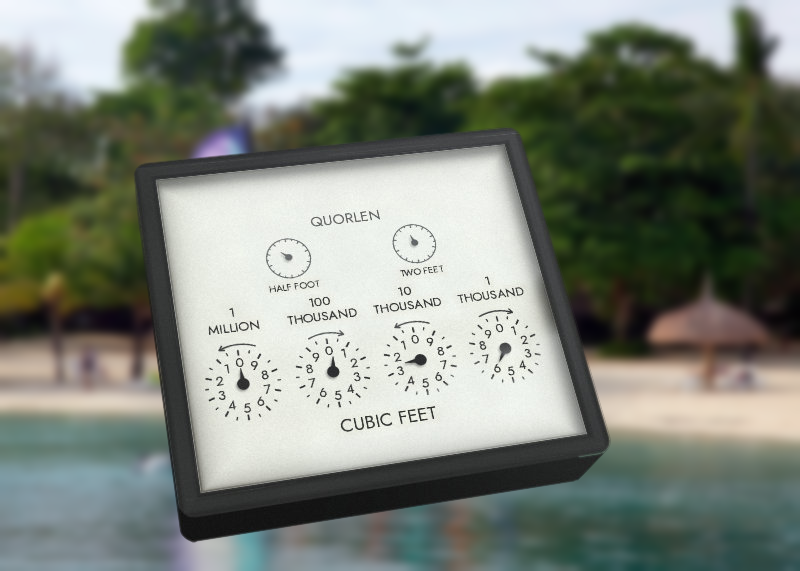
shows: value=2600 unit=ft³
